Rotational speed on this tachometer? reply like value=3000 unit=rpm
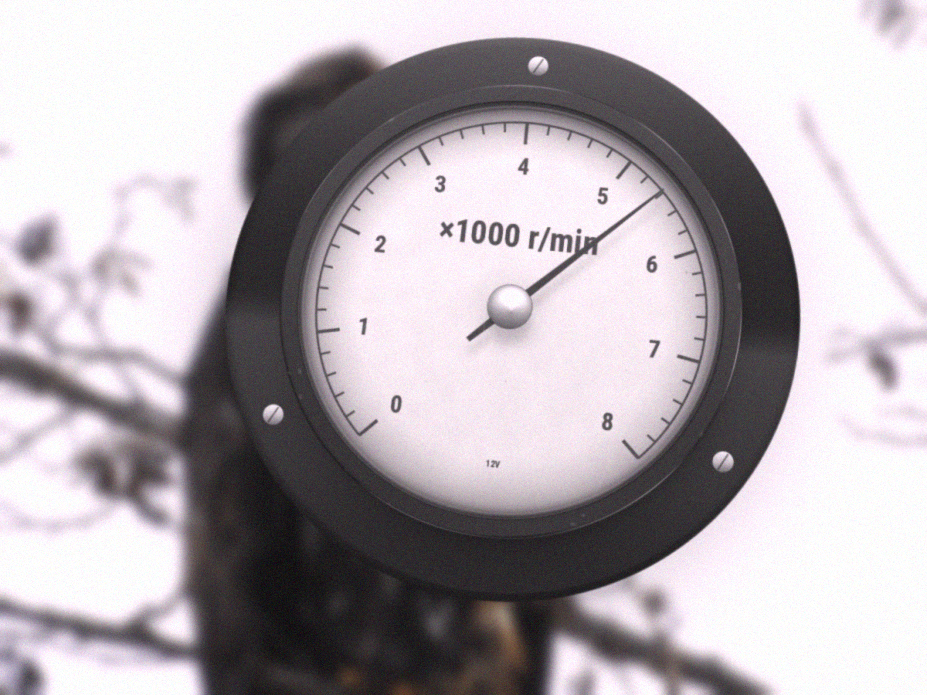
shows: value=5400 unit=rpm
